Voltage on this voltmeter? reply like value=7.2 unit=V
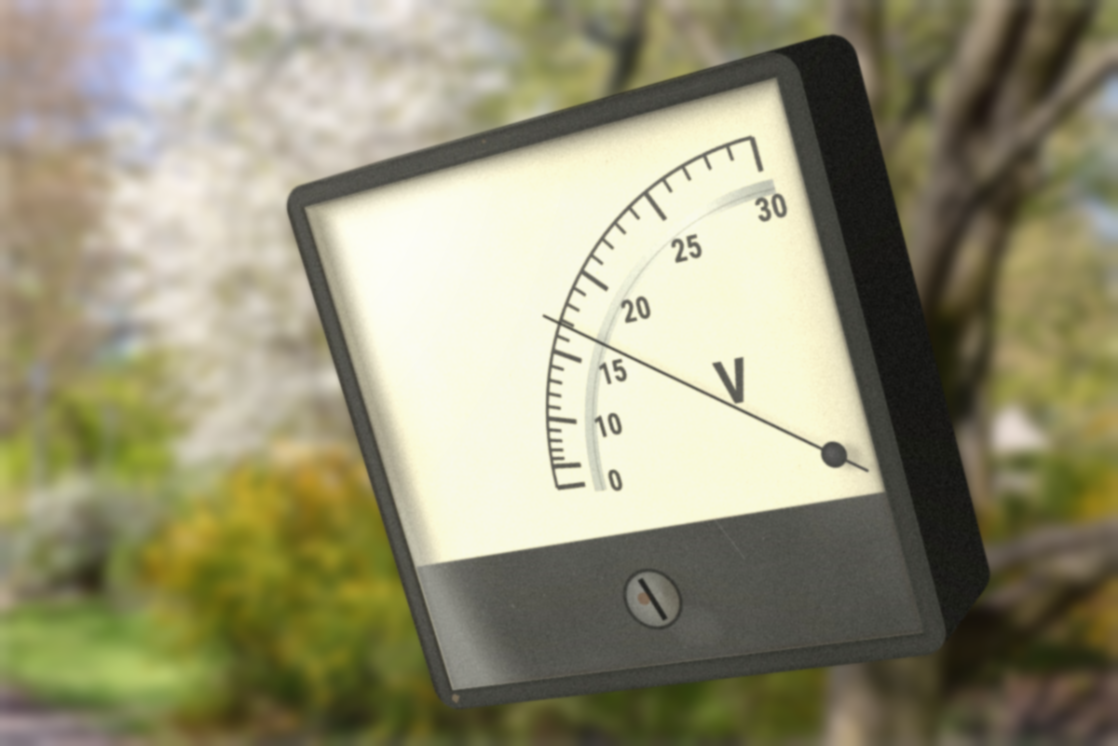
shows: value=17 unit=V
